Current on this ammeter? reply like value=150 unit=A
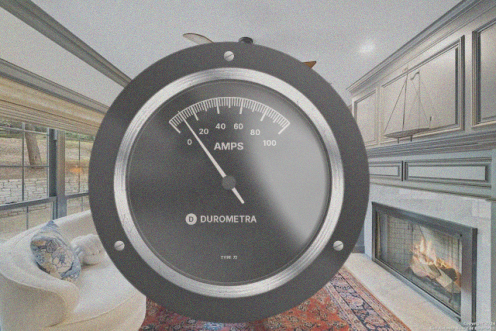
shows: value=10 unit=A
